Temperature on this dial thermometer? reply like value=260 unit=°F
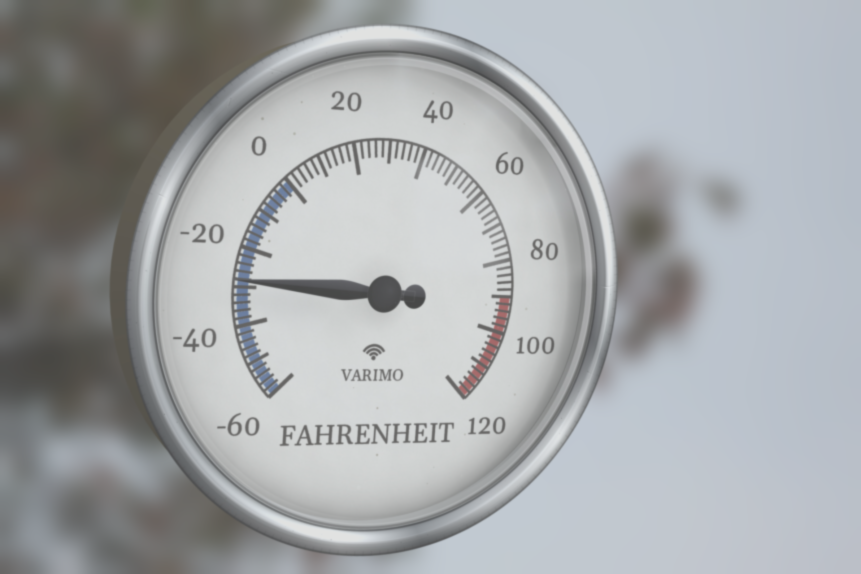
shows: value=-28 unit=°F
